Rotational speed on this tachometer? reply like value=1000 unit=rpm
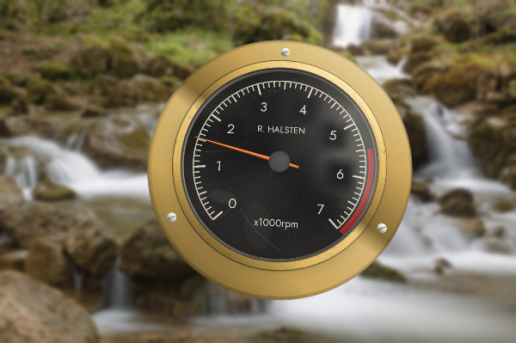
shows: value=1500 unit=rpm
